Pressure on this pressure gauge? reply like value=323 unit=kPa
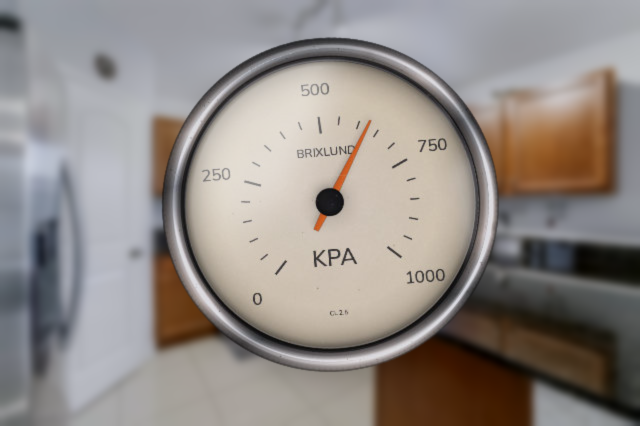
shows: value=625 unit=kPa
